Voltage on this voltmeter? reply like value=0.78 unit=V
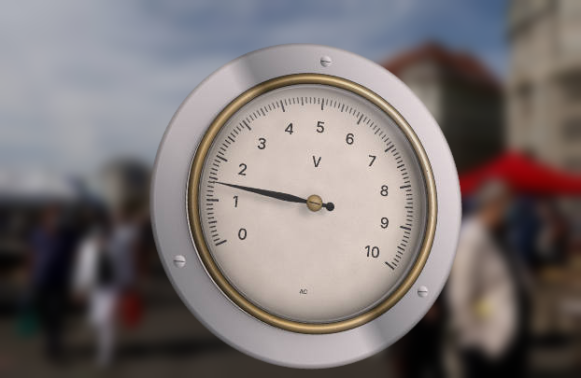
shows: value=1.4 unit=V
